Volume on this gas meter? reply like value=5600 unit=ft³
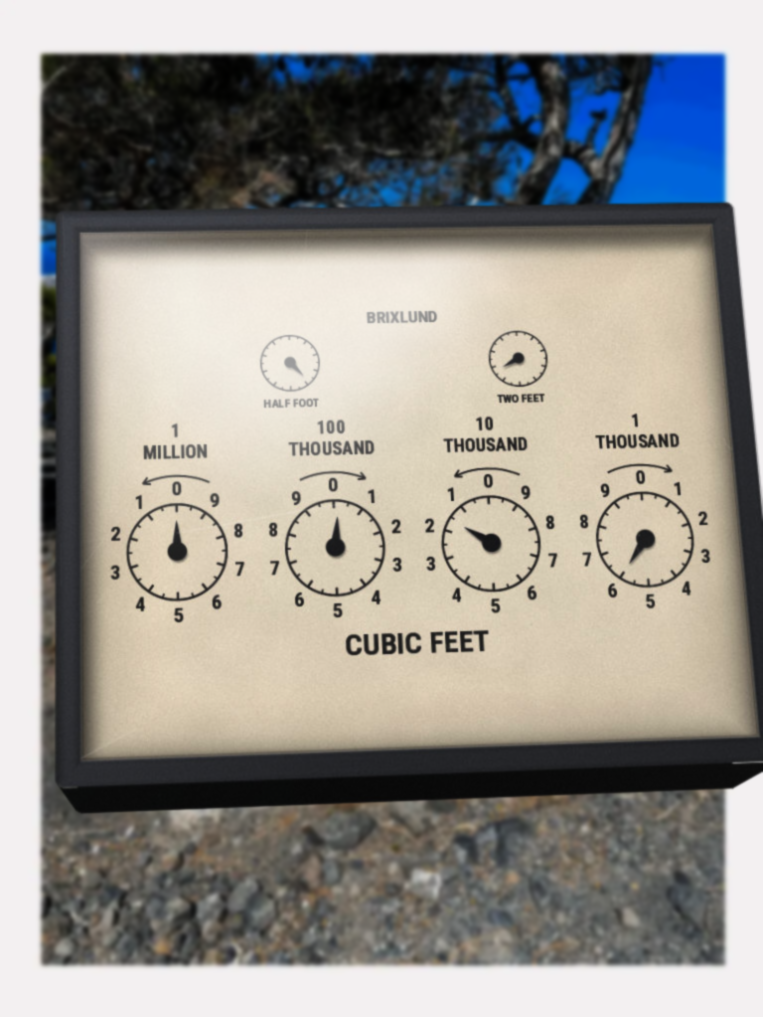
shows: value=1600 unit=ft³
